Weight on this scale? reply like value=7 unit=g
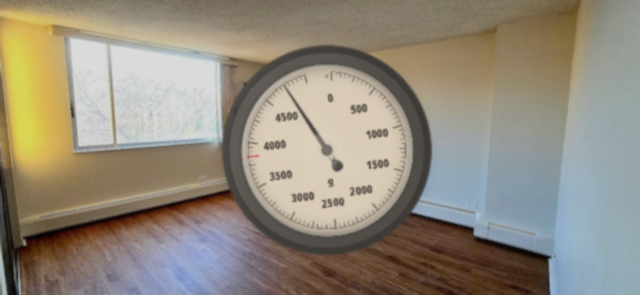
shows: value=4750 unit=g
